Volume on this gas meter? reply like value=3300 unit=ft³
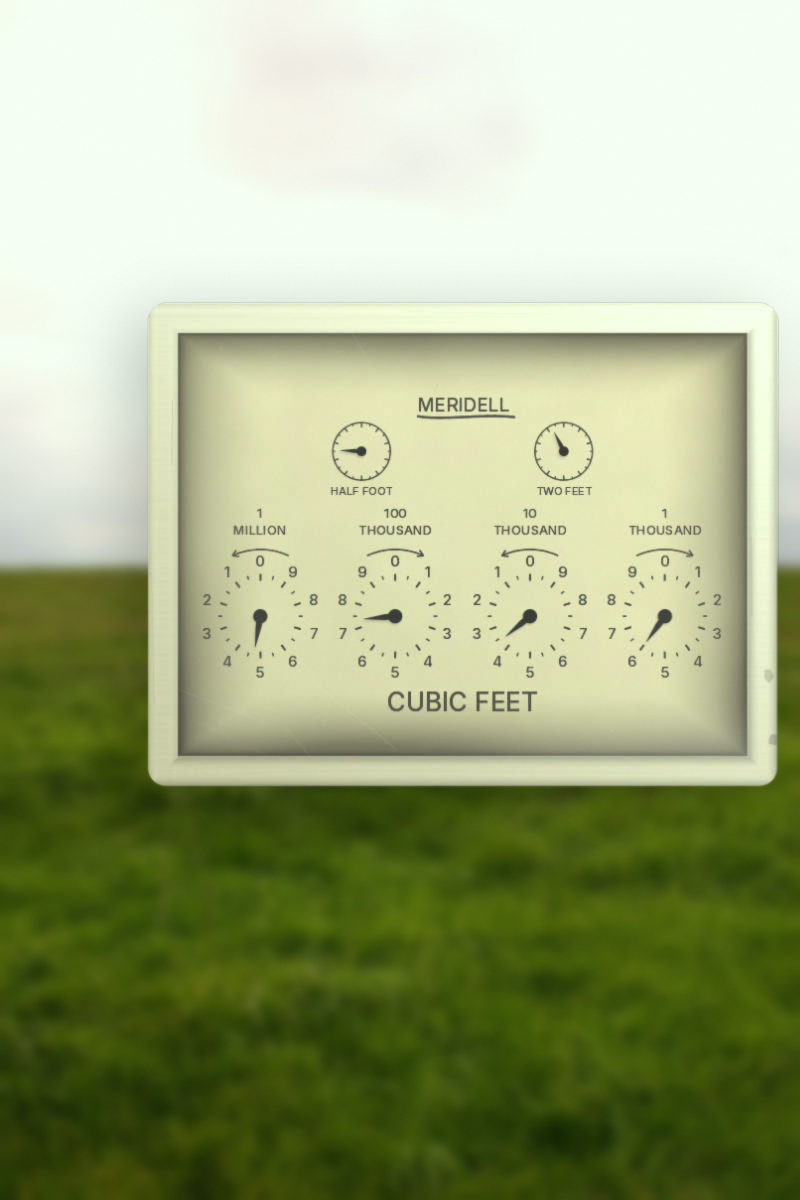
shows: value=473600 unit=ft³
